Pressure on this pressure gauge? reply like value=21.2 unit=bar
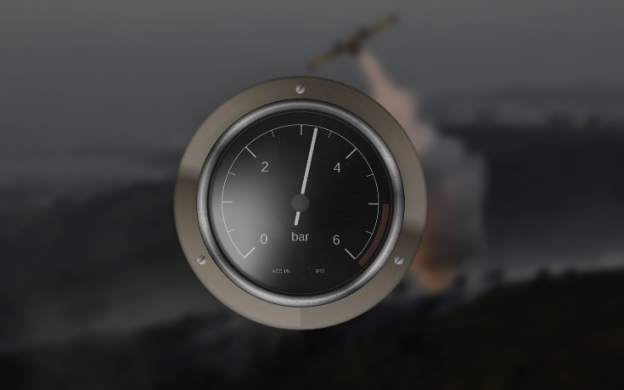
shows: value=3.25 unit=bar
